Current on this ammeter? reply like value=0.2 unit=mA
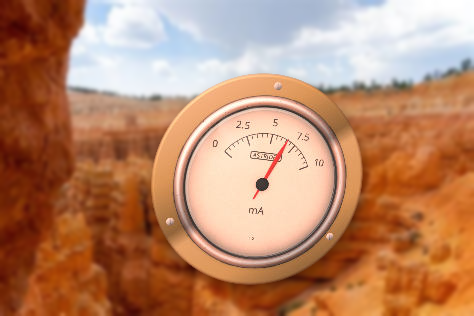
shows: value=6.5 unit=mA
